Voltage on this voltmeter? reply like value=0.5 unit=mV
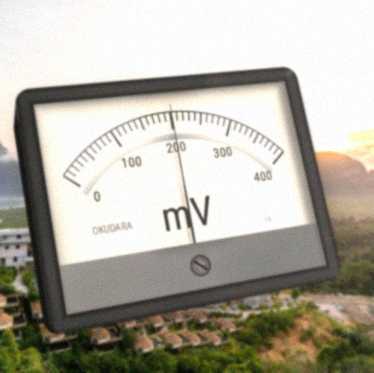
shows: value=200 unit=mV
